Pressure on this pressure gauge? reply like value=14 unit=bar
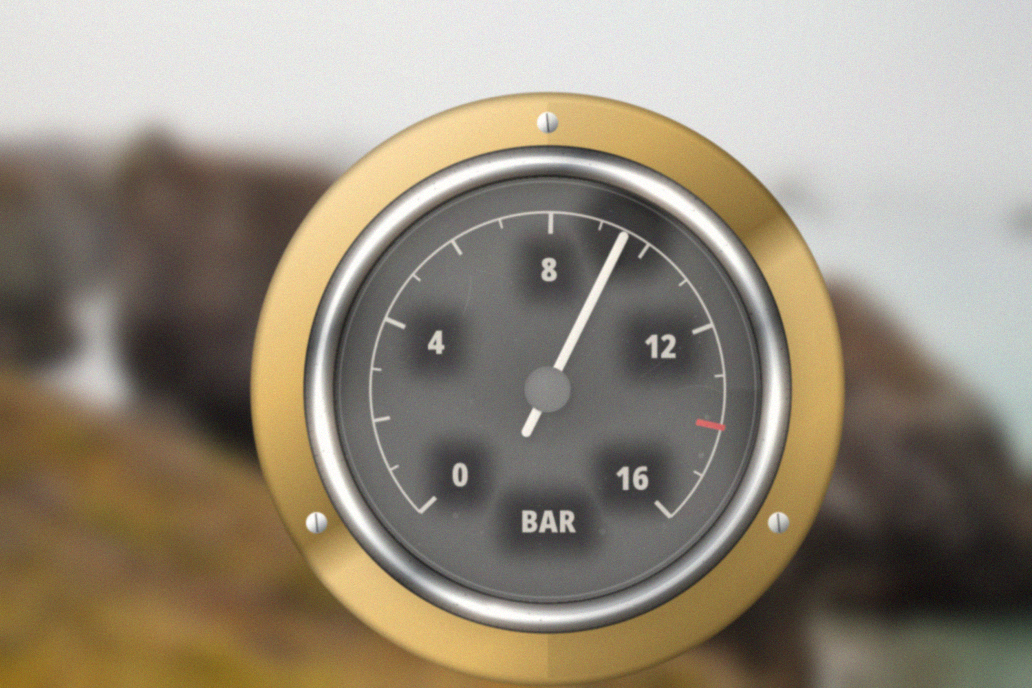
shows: value=9.5 unit=bar
